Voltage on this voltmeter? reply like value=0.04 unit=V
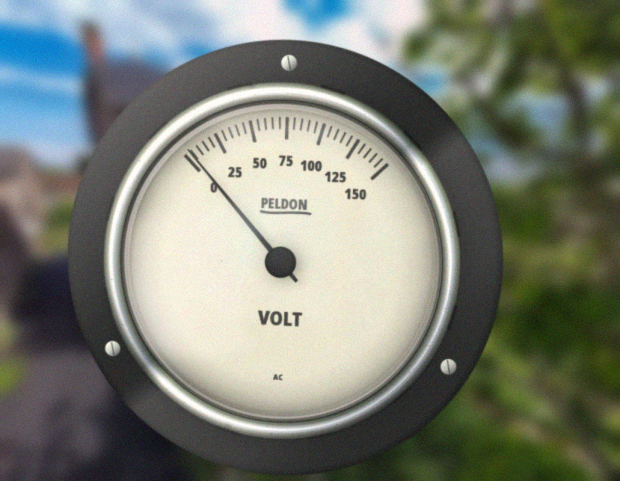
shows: value=5 unit=V
